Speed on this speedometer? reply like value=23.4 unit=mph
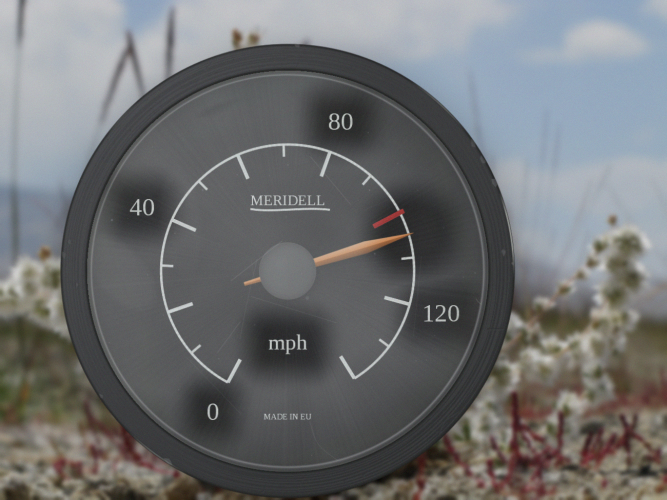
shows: value=105 unit=mph
